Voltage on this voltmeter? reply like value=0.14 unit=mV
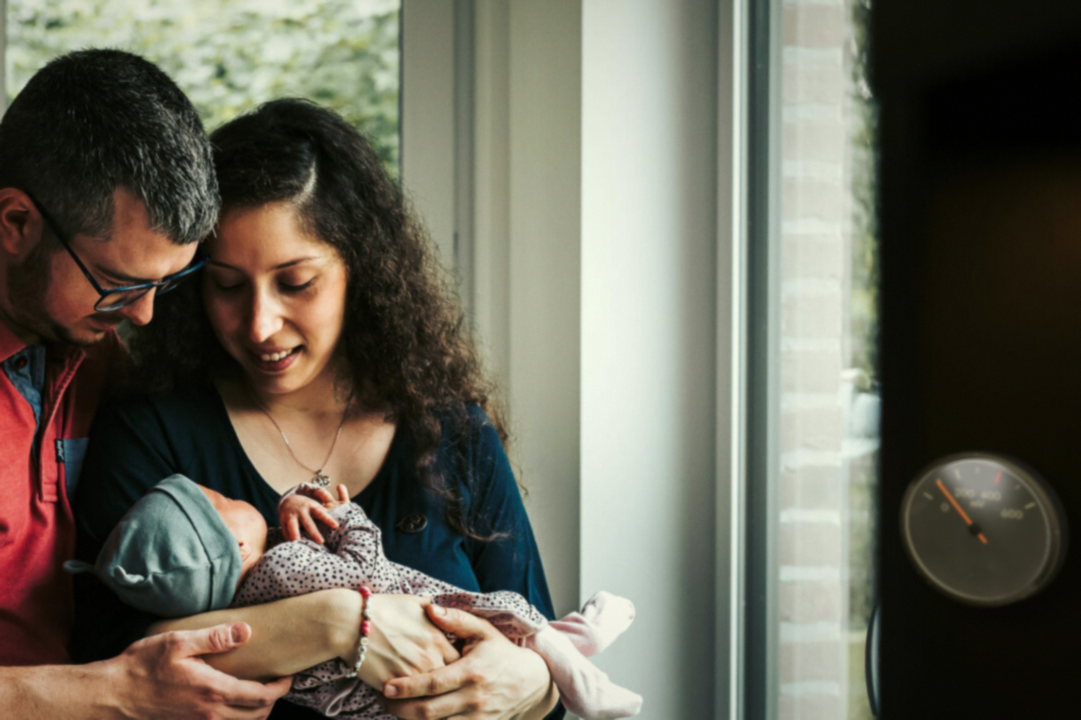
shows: value=100 unit=mV
